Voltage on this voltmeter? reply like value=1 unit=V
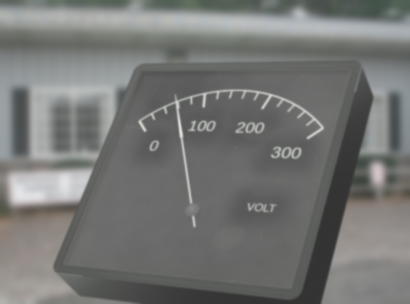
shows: value=60 unit=V
